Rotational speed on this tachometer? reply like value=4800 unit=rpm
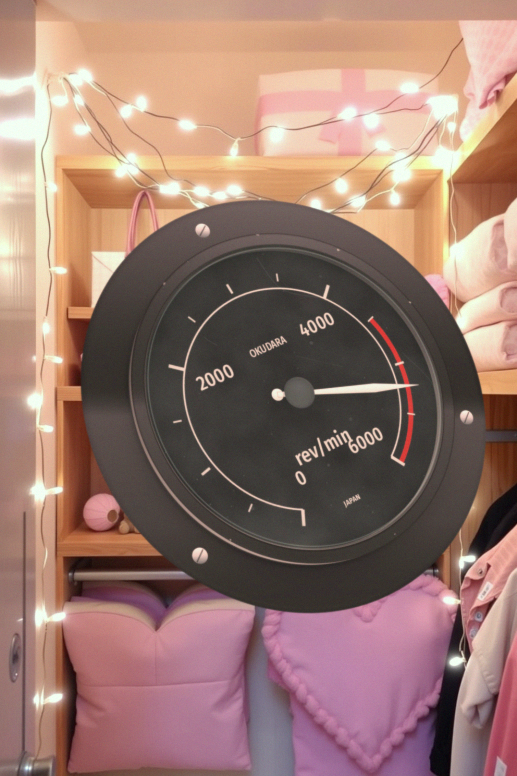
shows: value=5250 unit=rpm
